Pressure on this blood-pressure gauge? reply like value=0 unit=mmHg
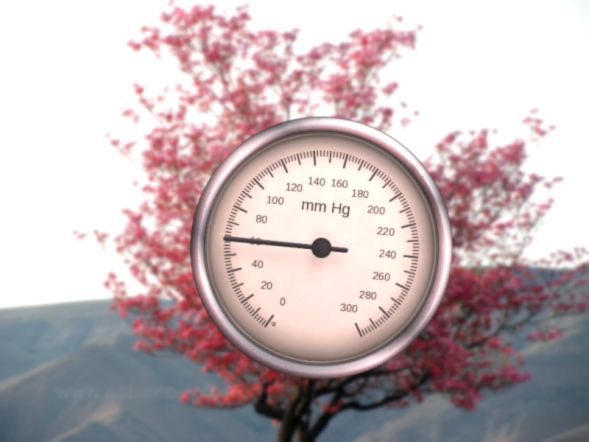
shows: value=60 unit=mmHg
